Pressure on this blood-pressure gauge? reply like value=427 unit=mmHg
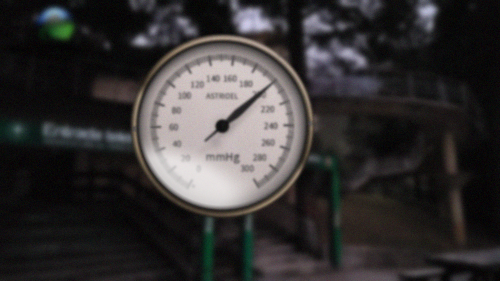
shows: value=200 unit=mmHg
